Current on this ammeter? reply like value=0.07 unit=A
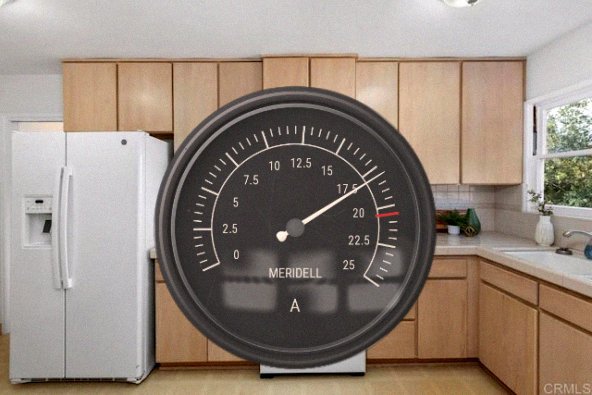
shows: value=18 unit=A
